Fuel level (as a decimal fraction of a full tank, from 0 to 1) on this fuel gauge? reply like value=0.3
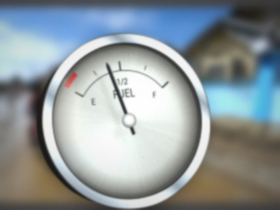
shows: value=0.375
